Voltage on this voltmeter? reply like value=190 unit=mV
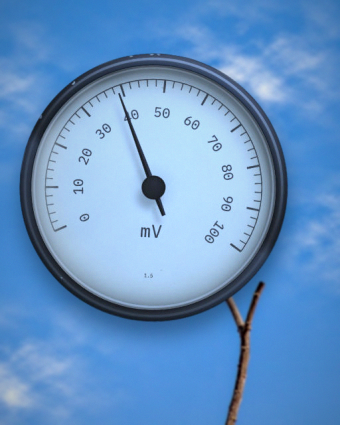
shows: value=39 unit=mV
